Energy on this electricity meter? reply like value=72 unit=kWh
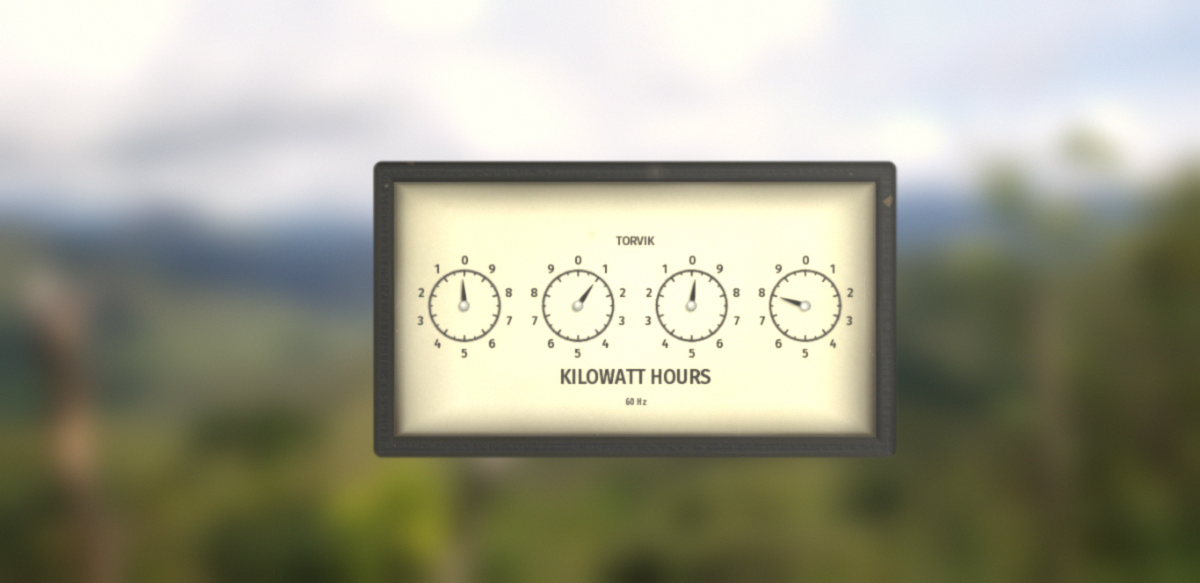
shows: value=98 unit=kWh
